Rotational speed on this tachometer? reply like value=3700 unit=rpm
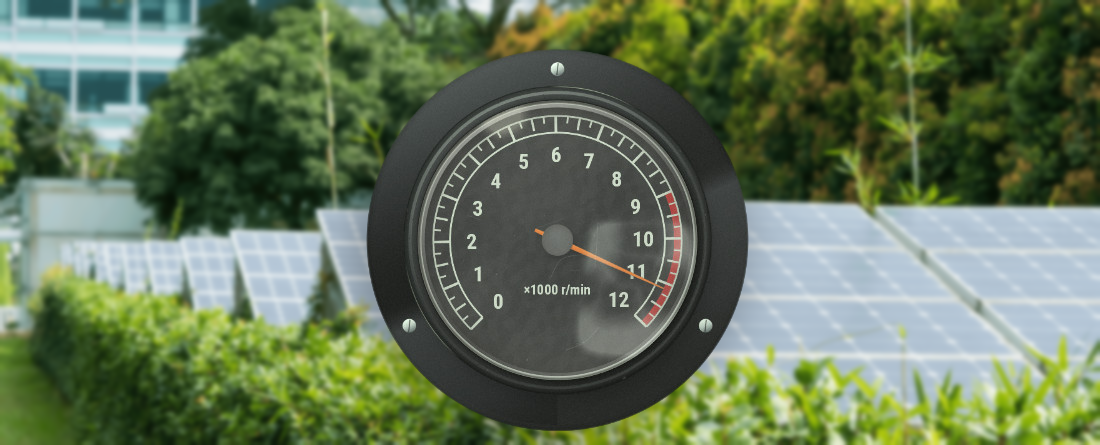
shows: value=11125 unit=rpm
